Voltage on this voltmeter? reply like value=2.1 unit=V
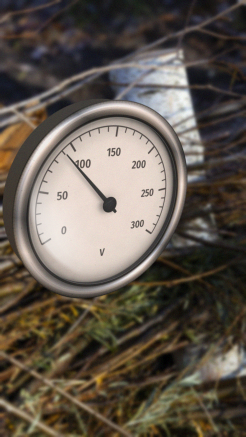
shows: value=90 unit=V
